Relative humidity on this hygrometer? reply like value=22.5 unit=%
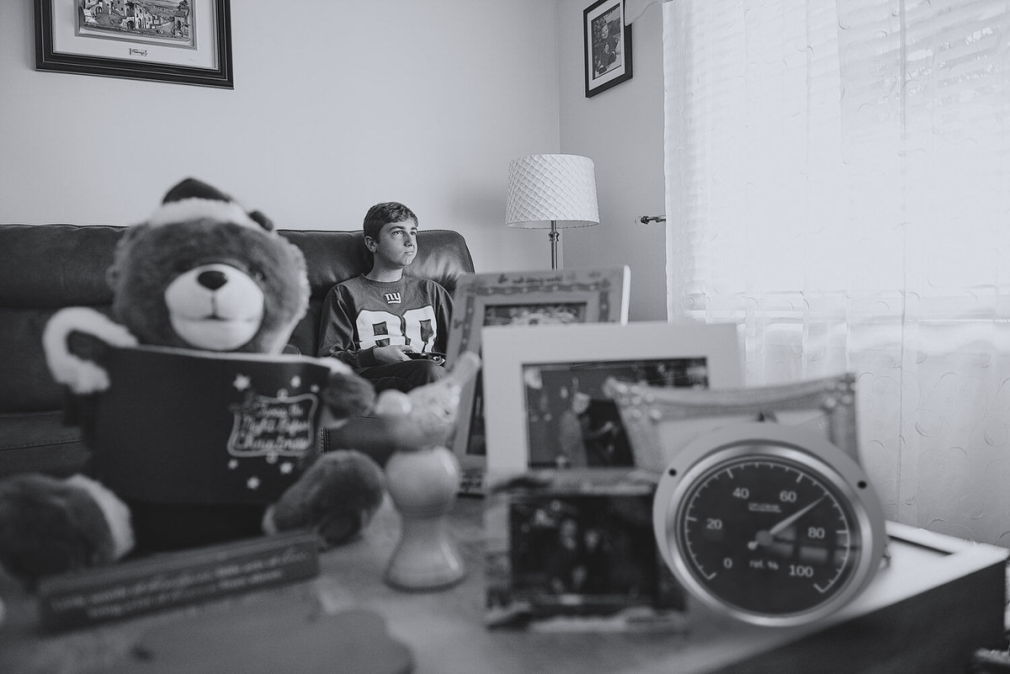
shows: value=68 unit=%
